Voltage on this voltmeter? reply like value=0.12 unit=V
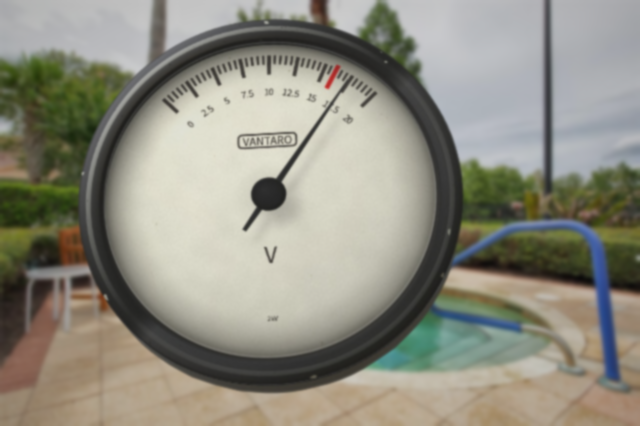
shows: value=17.5 unit=V
